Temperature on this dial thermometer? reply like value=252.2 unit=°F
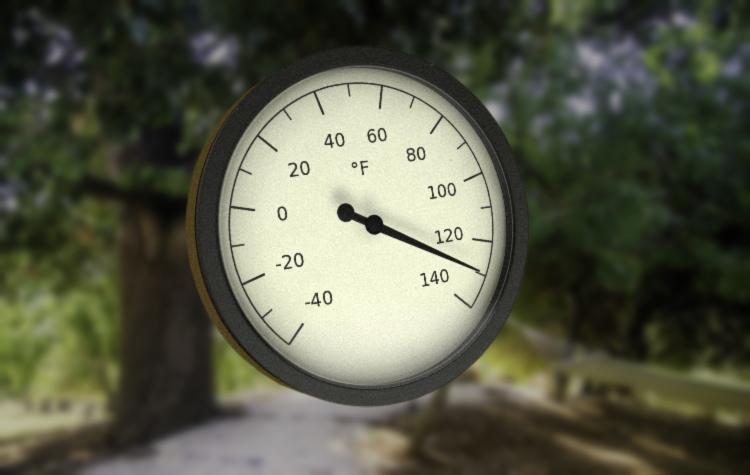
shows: value=130 unit=°F
